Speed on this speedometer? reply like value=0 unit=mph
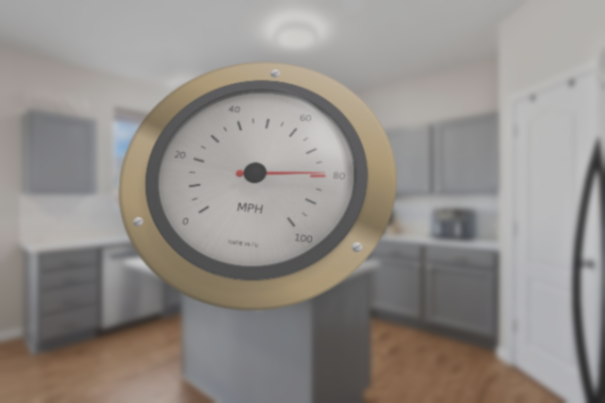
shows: value=80 unit=mph
